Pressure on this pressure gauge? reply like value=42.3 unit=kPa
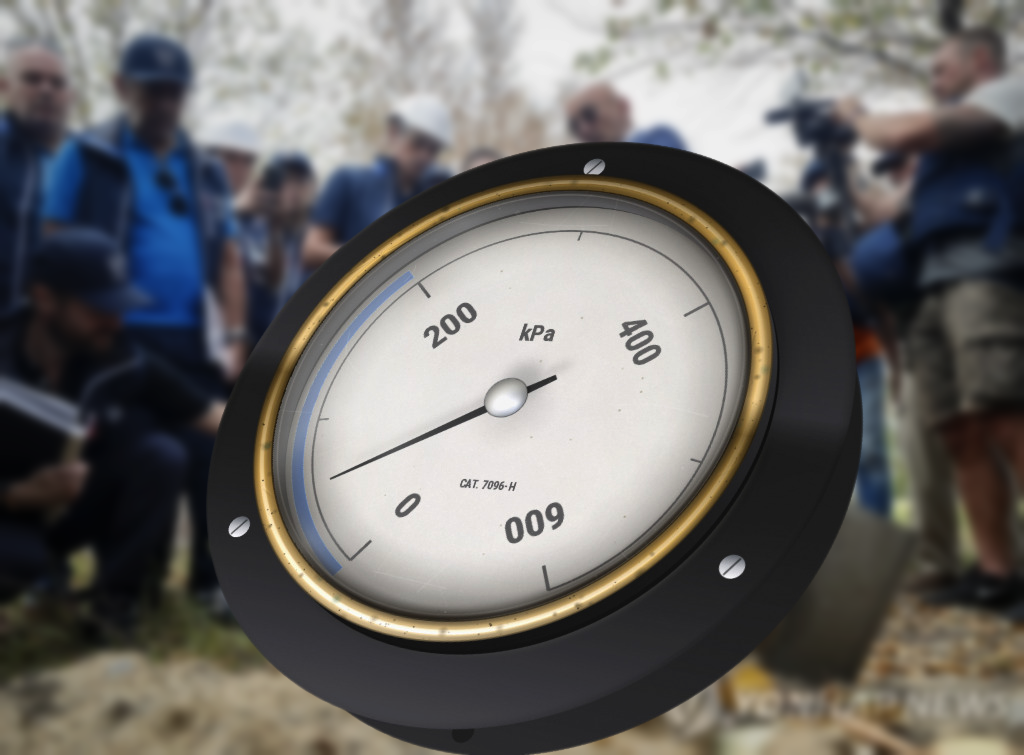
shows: value=50 unit=kPa
